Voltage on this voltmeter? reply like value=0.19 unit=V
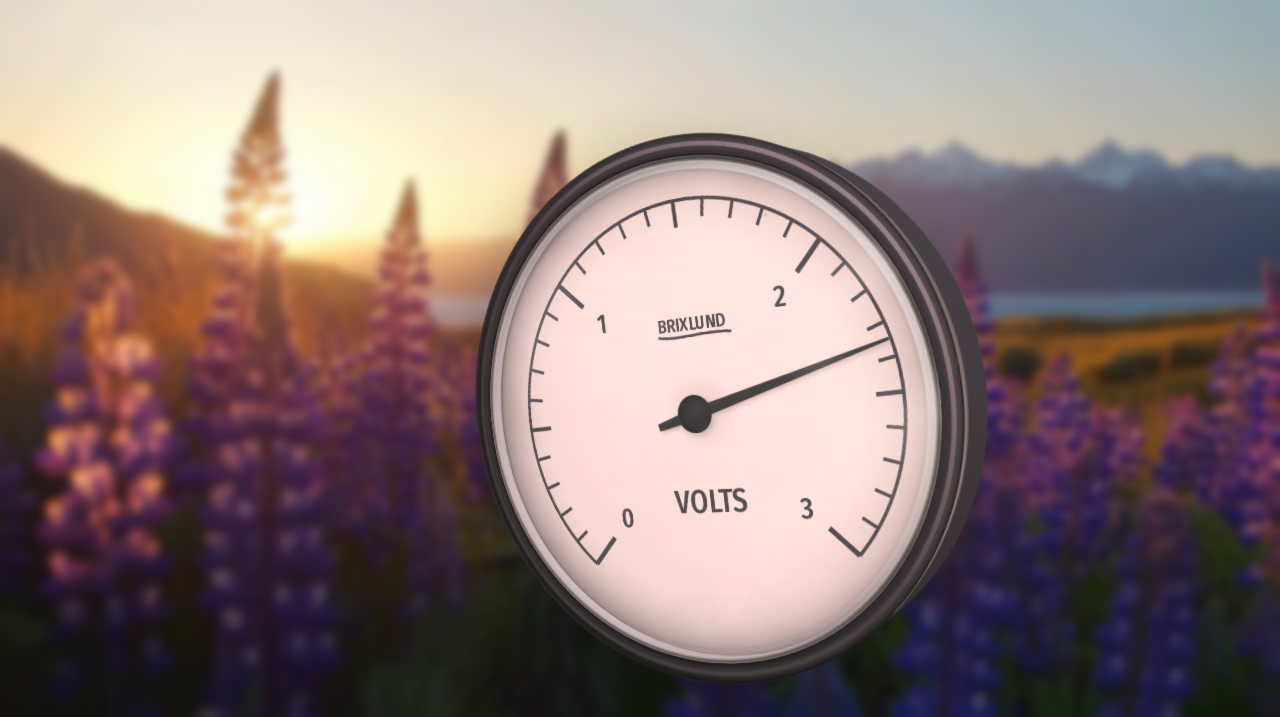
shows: value=2.35 unit=V
